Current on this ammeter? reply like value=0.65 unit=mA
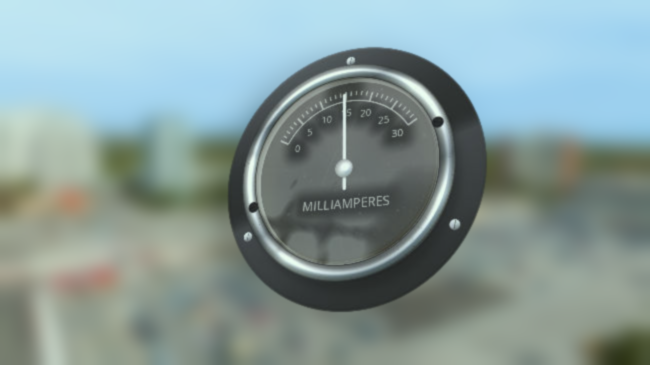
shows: value=15 unit=mA
